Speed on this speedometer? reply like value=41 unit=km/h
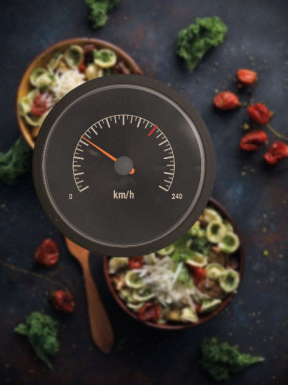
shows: value=65 unit=km/h
